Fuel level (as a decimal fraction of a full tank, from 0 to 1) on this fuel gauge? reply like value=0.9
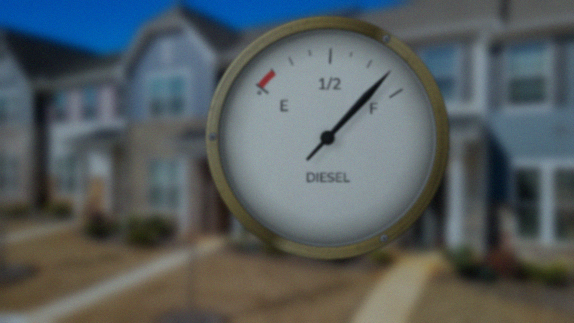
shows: value=0.875
